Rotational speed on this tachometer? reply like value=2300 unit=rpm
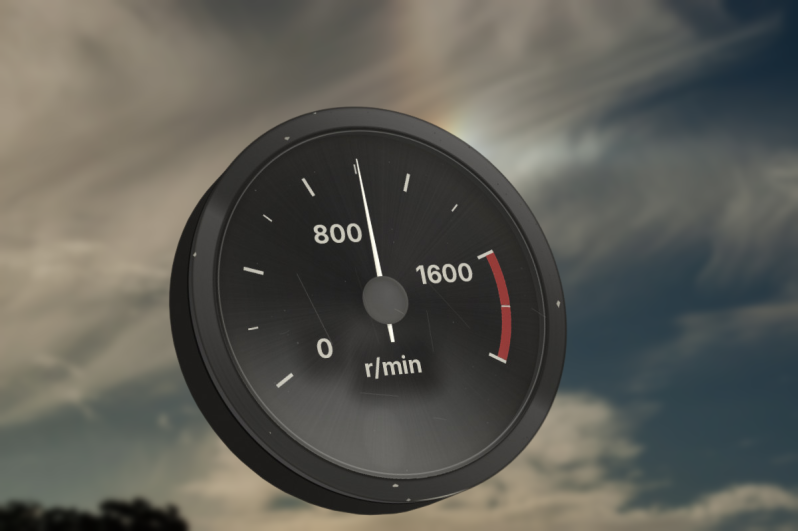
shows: value=1000 unit=rpm
